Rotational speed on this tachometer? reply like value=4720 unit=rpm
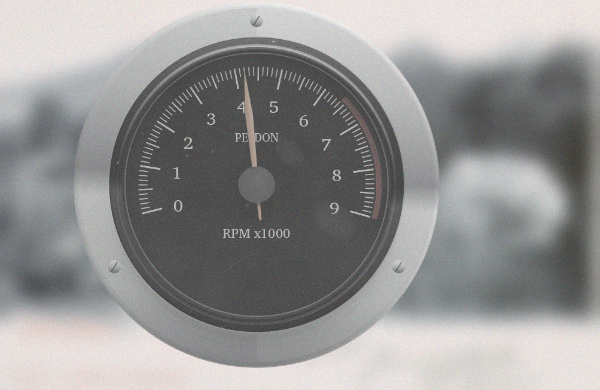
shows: value=4200 unit=rpm
